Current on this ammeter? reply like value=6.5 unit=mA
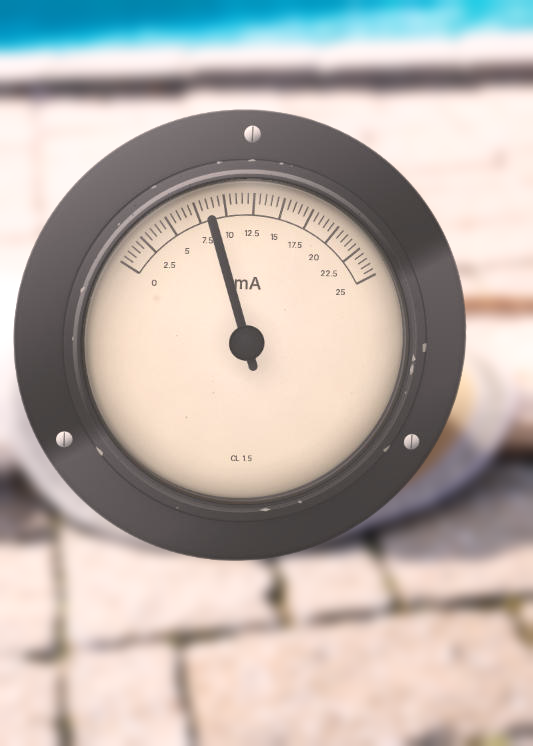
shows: value=8.5 unit=mA
